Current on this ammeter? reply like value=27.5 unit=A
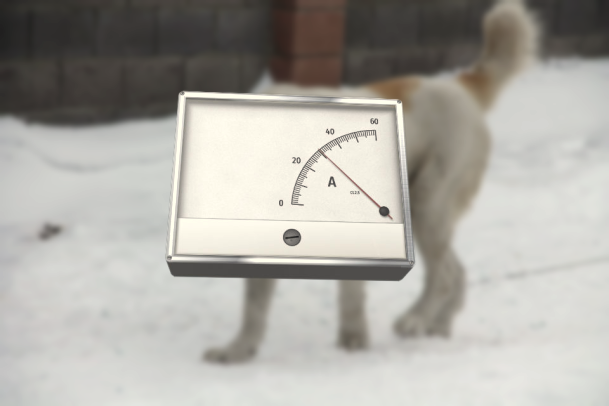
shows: value=30 unit=A
